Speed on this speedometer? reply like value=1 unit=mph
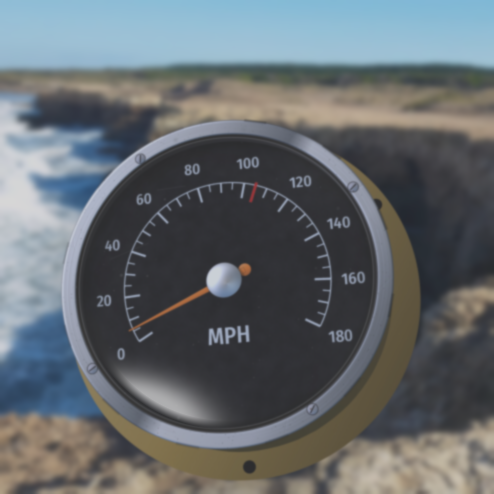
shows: value=5 unit=mph
